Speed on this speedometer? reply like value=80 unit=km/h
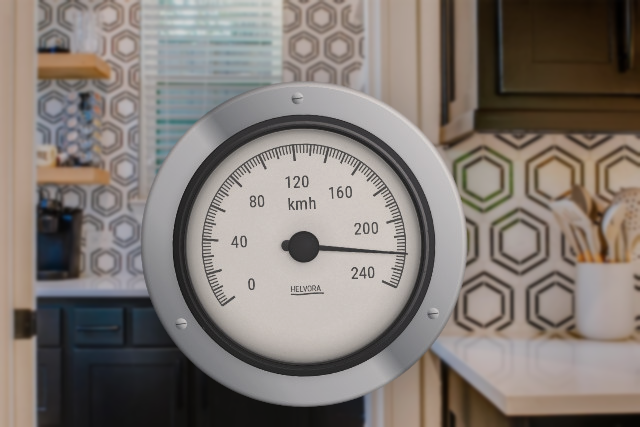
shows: value=220 unit=km/h
